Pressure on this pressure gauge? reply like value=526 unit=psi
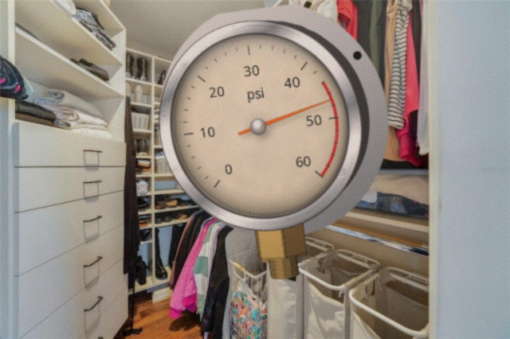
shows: value=47 unit=psi
